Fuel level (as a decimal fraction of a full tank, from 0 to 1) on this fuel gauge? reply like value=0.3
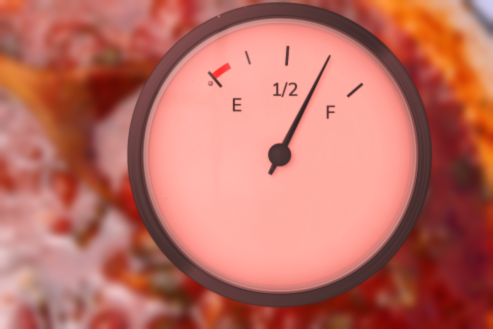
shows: value=0.75
